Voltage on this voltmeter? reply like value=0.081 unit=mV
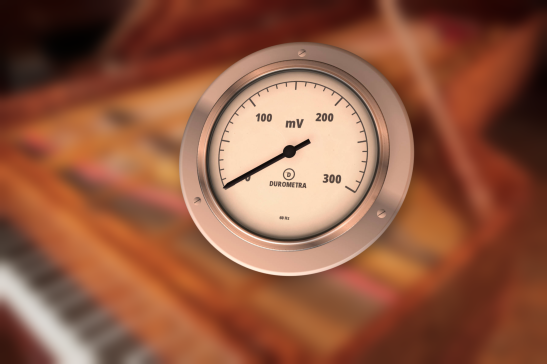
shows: value=0 unit=mV
